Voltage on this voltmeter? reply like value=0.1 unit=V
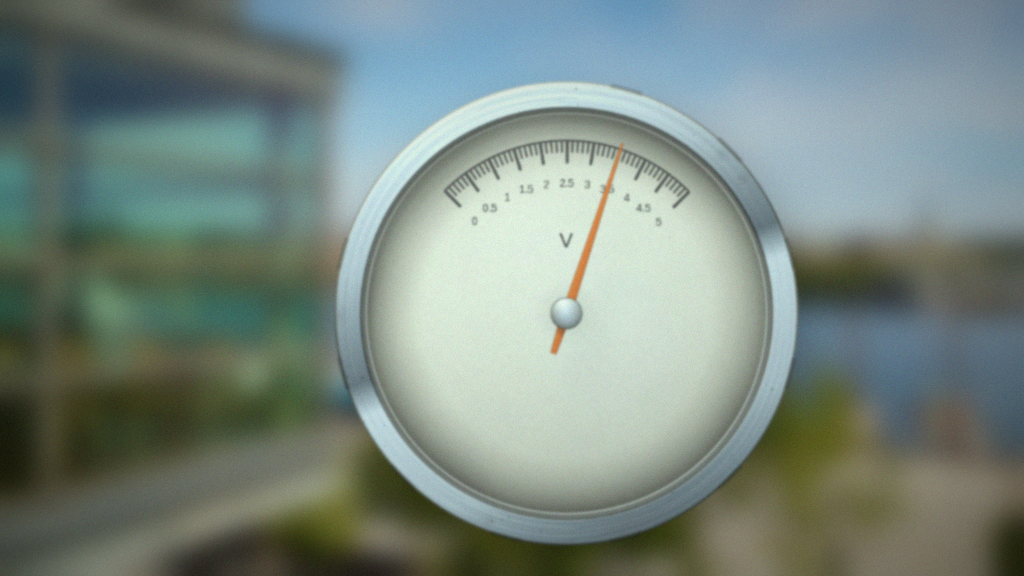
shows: value=3.5 unit=V
